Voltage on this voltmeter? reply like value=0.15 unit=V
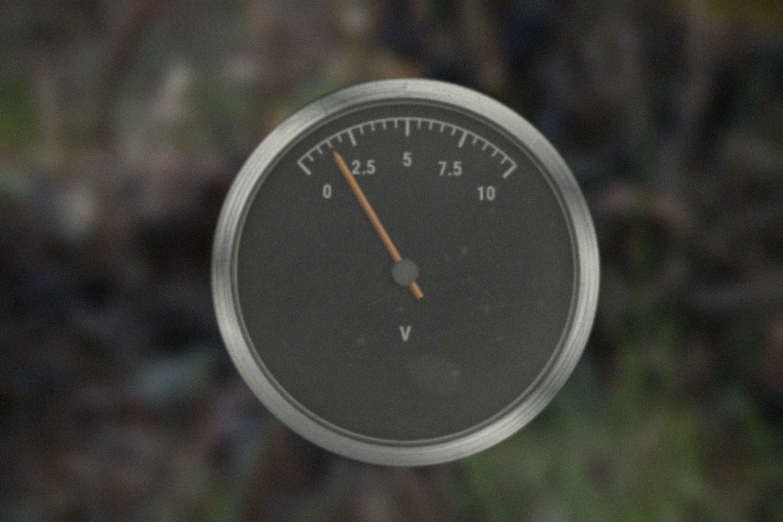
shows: value=1.5 unit=V
